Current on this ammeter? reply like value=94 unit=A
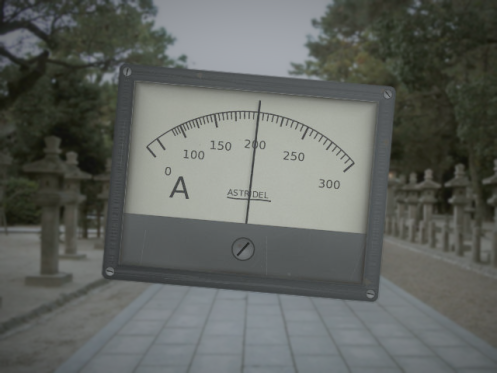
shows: value=200 unit=A
